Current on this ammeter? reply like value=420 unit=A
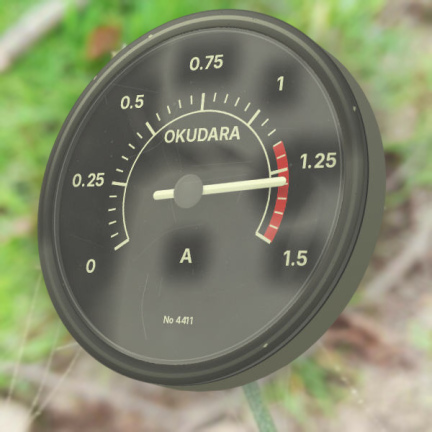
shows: value=1.3 unit=A
